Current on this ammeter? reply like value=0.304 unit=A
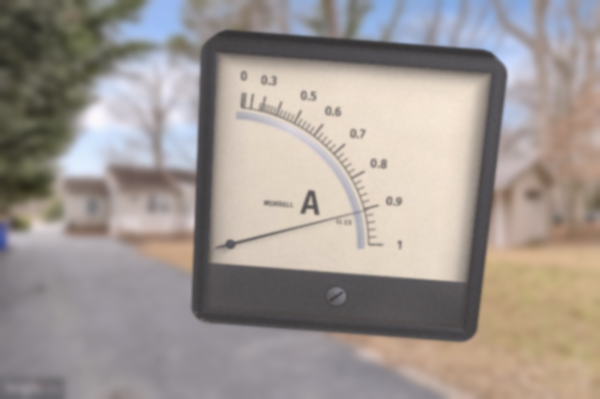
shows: value=0.9 unit=A
